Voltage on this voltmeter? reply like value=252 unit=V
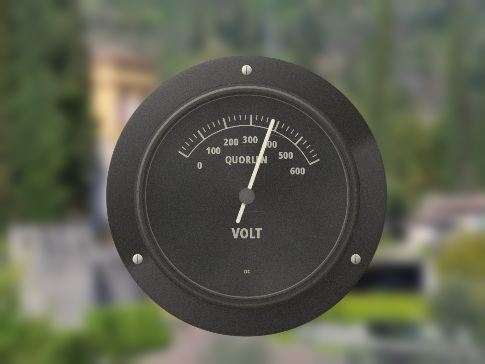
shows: value=380 unit=V
